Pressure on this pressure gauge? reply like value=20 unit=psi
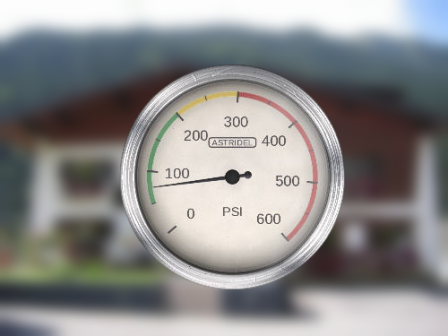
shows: value=75 unit=psi
